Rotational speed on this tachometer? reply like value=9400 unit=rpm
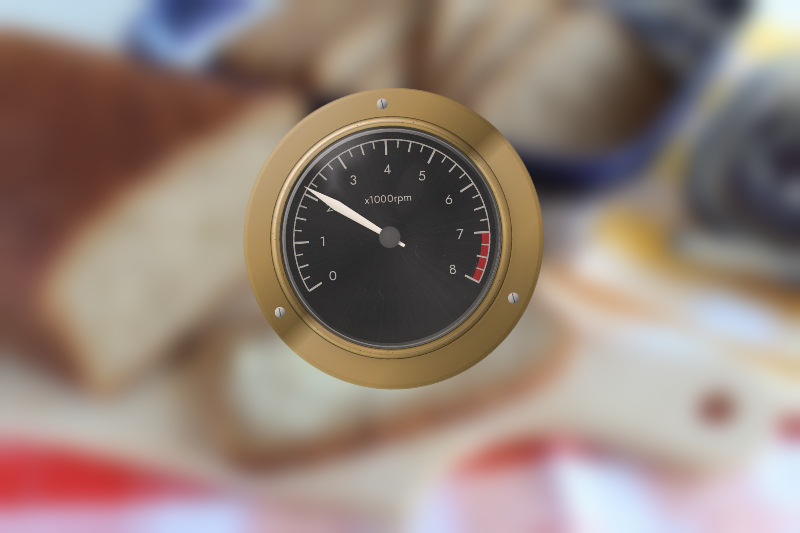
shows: value=2125 unit=rpm
